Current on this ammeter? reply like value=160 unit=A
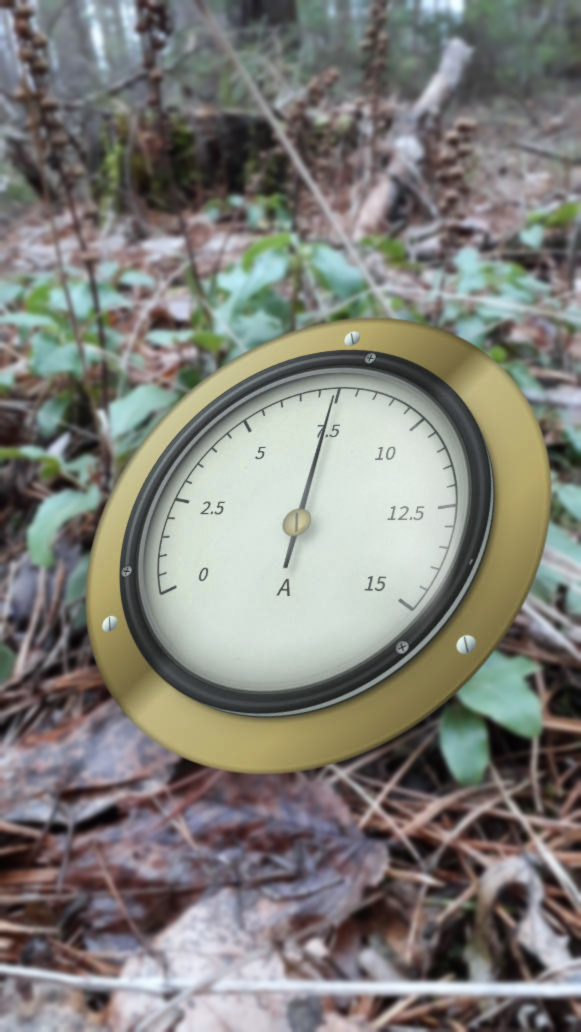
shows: value=7.5 unit=A
